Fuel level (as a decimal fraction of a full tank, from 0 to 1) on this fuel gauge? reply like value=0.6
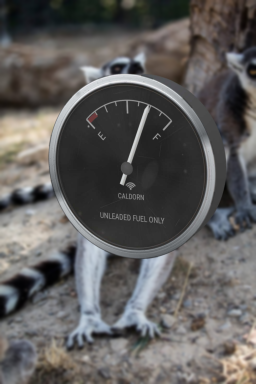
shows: value=0.75
